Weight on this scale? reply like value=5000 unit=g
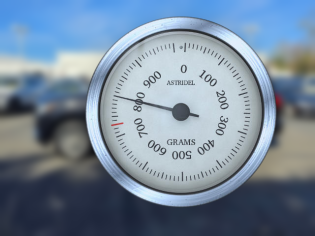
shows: value=800 unit=g
